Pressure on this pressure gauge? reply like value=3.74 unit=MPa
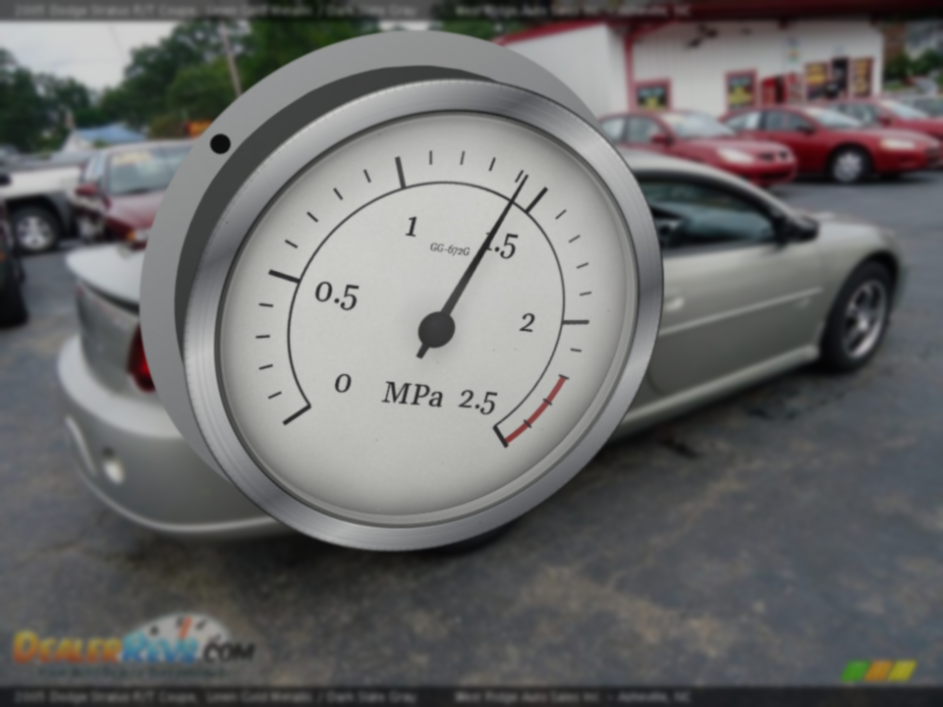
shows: value=1.4 unit=MPa
